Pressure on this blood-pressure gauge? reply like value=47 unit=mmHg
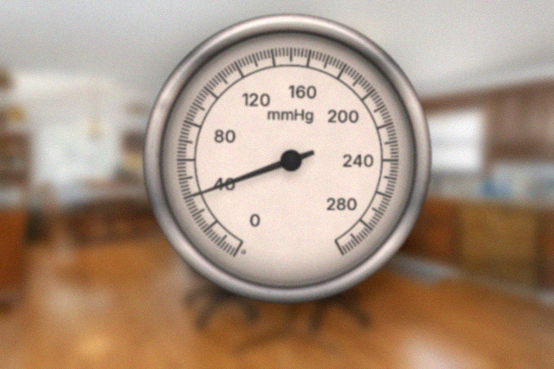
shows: value=40 unit=mmHg
